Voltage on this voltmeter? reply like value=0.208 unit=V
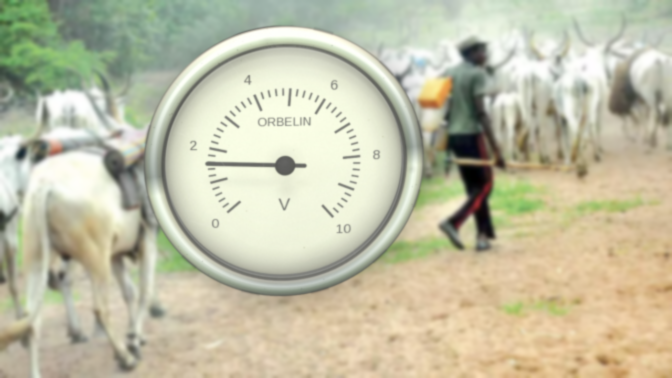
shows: value=1.6 unit=V
